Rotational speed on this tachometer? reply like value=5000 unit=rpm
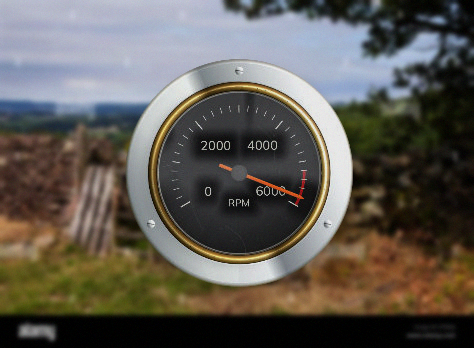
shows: value=5800 unit=rpm
